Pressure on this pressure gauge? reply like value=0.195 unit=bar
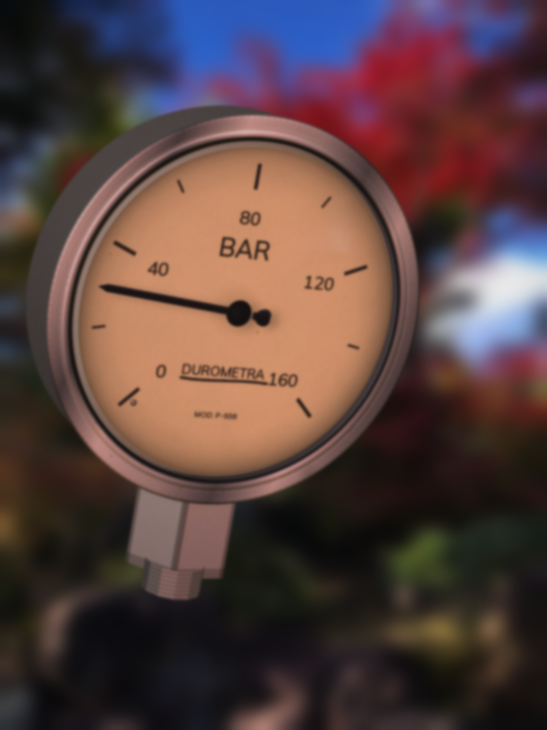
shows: value=30 unit=bar
